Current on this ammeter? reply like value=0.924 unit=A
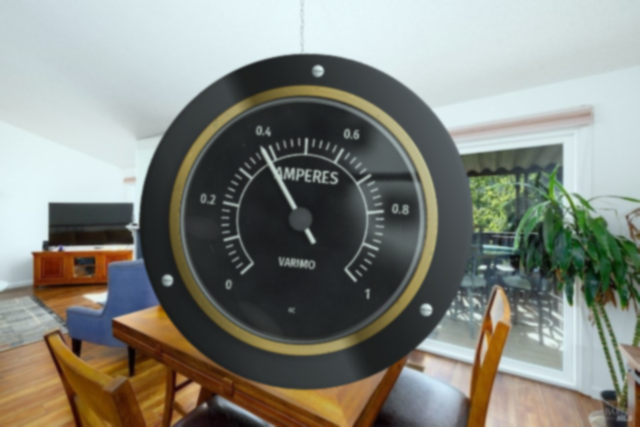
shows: value=0.38 unit=A
